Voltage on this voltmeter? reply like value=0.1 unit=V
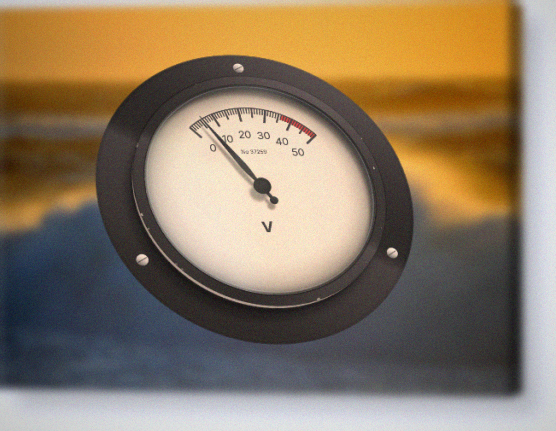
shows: value=5 unit=V
